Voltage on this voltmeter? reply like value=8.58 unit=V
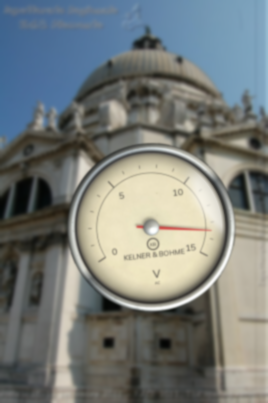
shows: value=13.5 unit=V
